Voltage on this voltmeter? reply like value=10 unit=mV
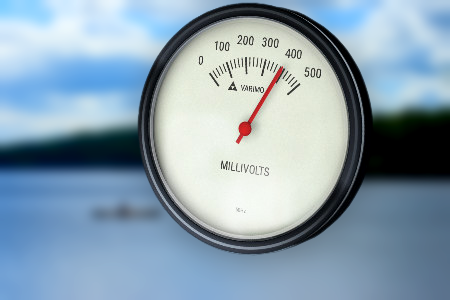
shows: value=400 unit=mV
